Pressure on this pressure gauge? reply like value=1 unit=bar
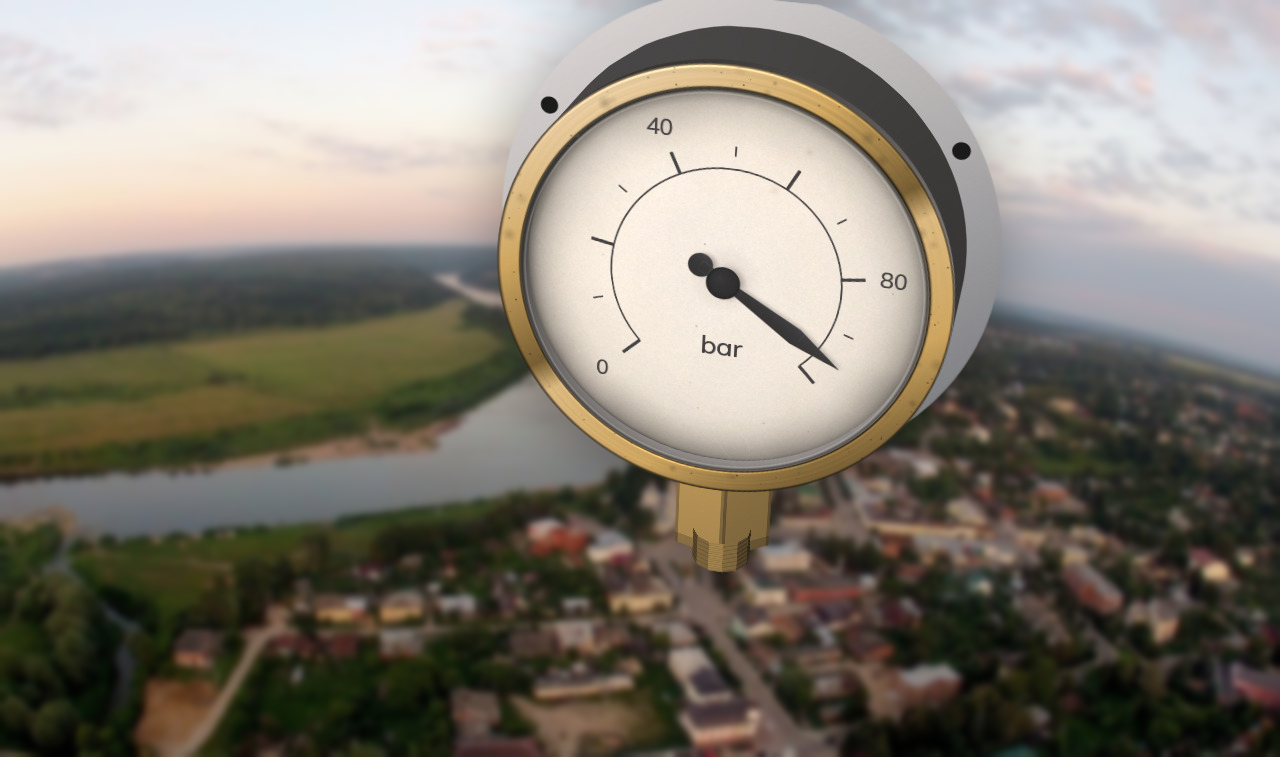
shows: value=95 unit=bar
